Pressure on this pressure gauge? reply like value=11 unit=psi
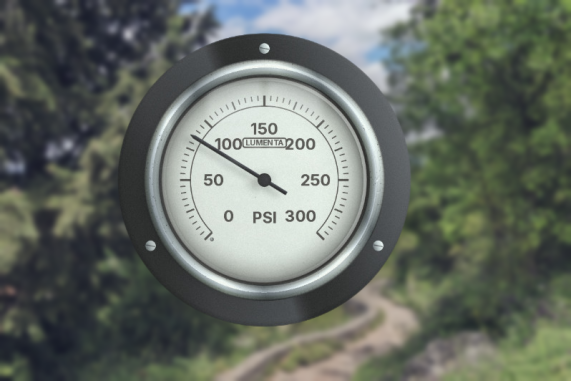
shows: value=85 unit=psi
